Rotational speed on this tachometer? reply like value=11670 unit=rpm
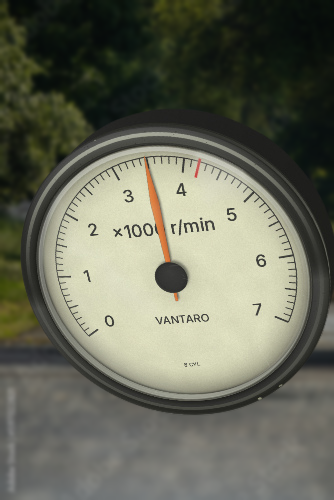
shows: value=3500 unit=rpm
